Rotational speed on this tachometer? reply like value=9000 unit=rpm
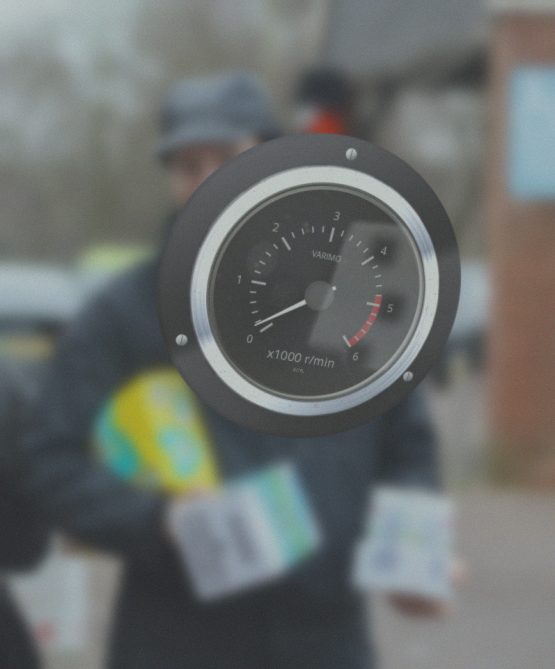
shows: value=200 unit=rpm
